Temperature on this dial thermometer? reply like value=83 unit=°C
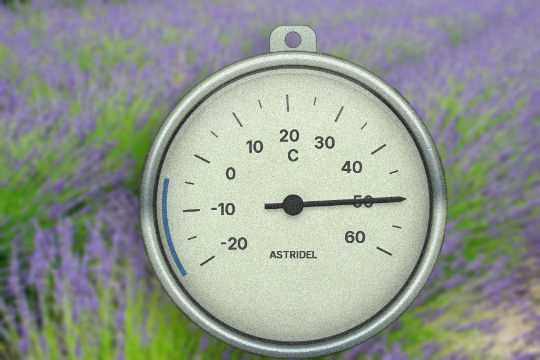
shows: value=50 unit=°C
